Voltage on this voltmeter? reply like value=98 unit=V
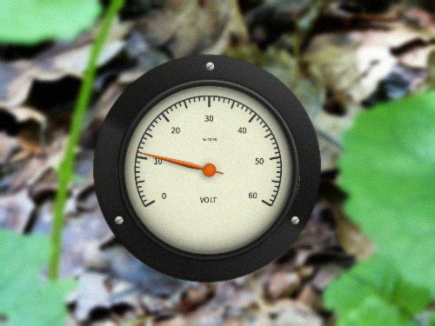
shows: value=11 unit=V
